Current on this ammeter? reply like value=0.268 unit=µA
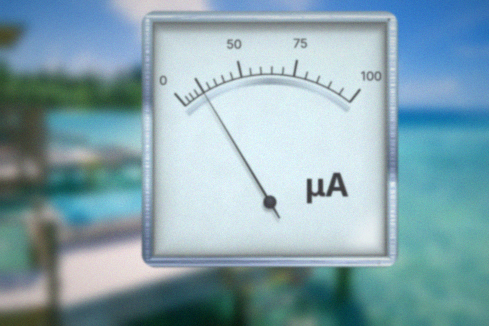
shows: value=25 unit=µA
